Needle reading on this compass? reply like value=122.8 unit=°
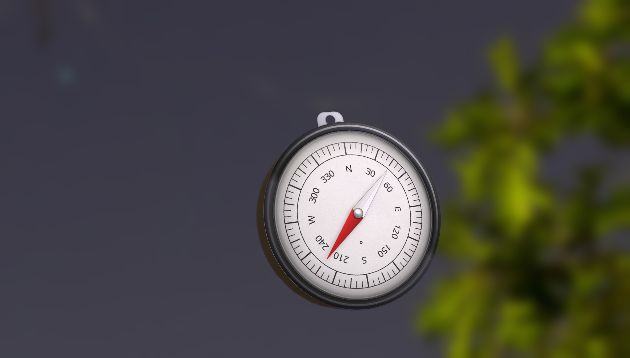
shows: value=225 unit=°
